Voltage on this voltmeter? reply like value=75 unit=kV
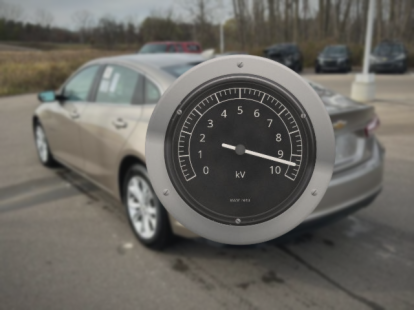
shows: value=9.4 unit=kV
